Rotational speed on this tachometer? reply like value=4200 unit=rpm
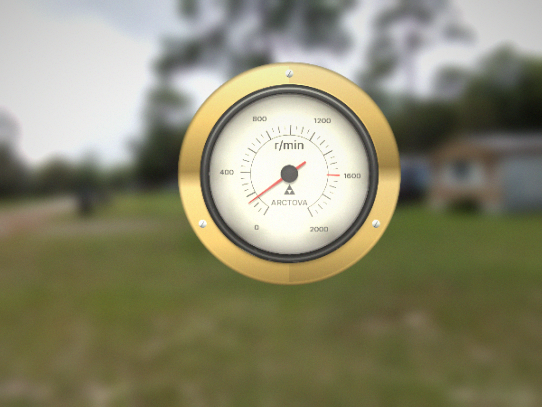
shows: value=150 unit=rpm
